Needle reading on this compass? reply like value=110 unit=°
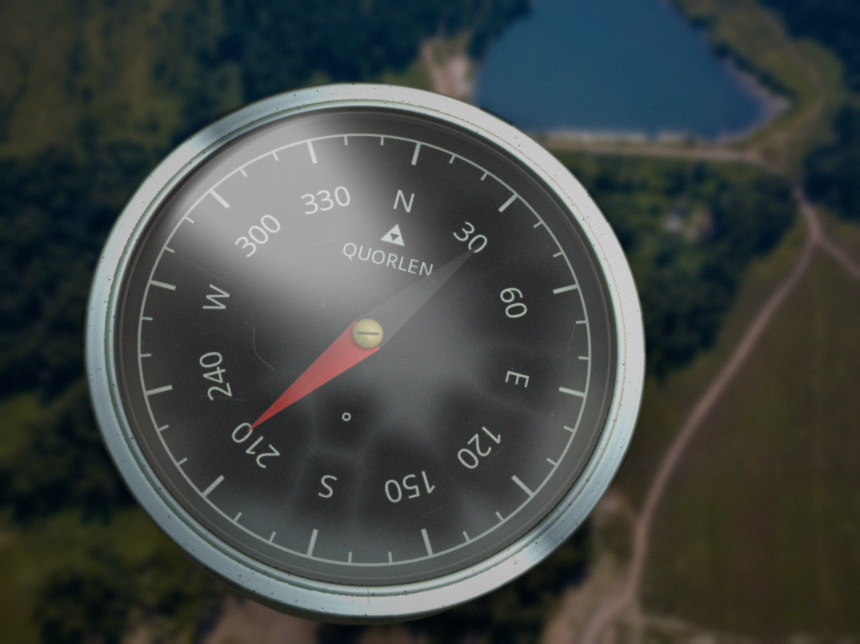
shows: value=215 unit=°
